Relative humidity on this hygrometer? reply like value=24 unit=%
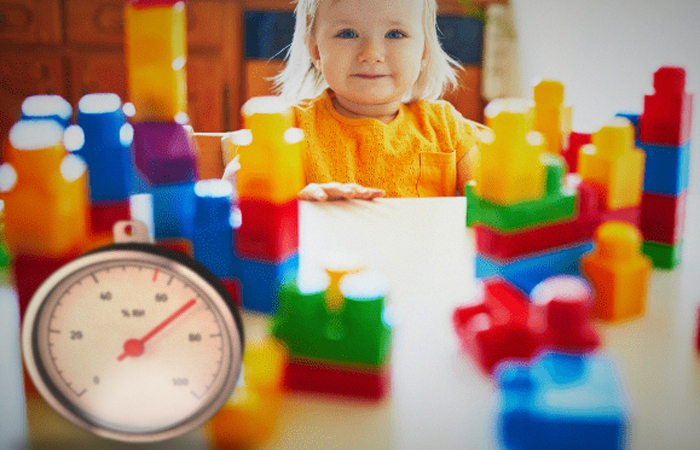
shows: value=68 unit=%
